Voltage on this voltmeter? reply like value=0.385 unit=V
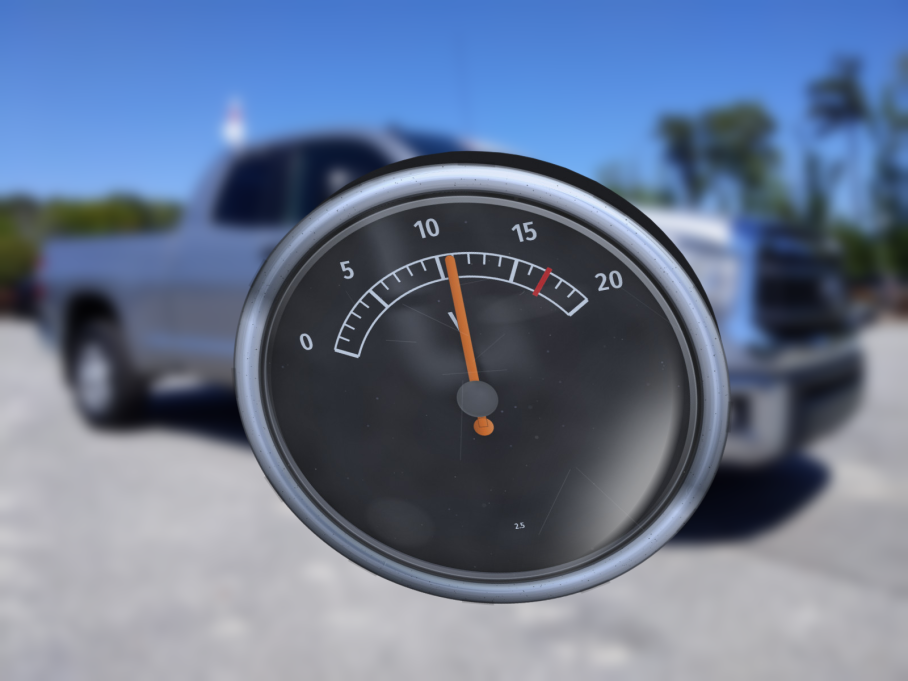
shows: value=11 unit=V
